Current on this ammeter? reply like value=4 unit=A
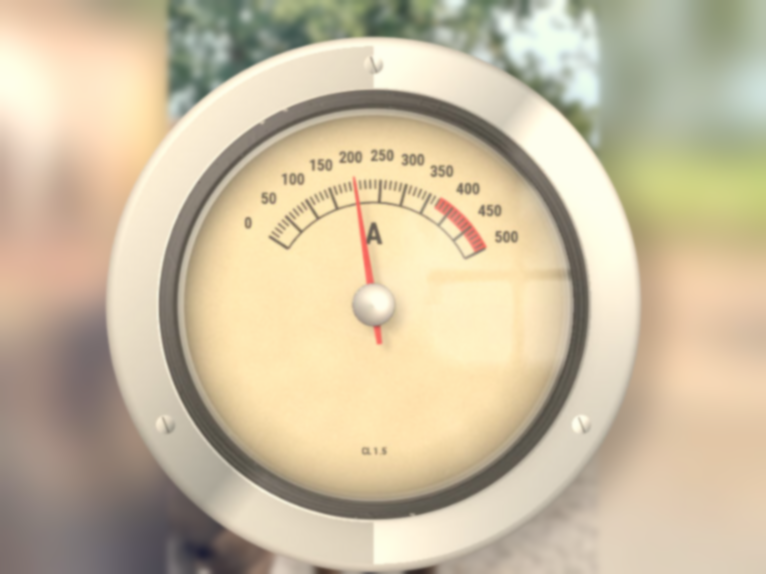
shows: value=200 unit=A
